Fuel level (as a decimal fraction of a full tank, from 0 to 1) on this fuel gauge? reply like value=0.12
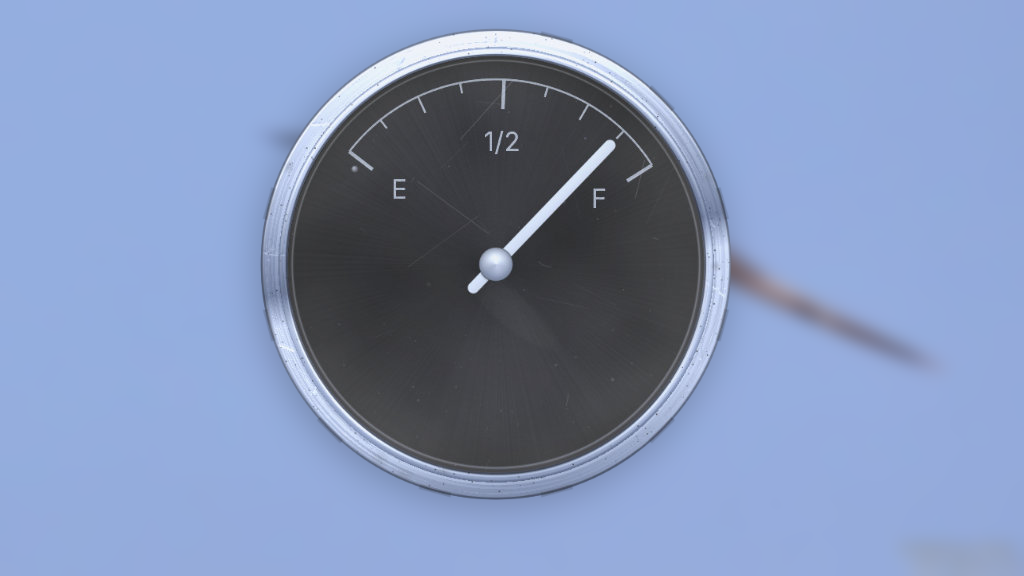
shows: value=0.875
